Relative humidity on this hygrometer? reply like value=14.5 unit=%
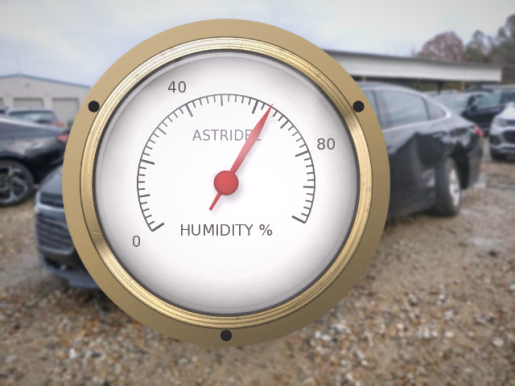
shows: value=64 unit=%
